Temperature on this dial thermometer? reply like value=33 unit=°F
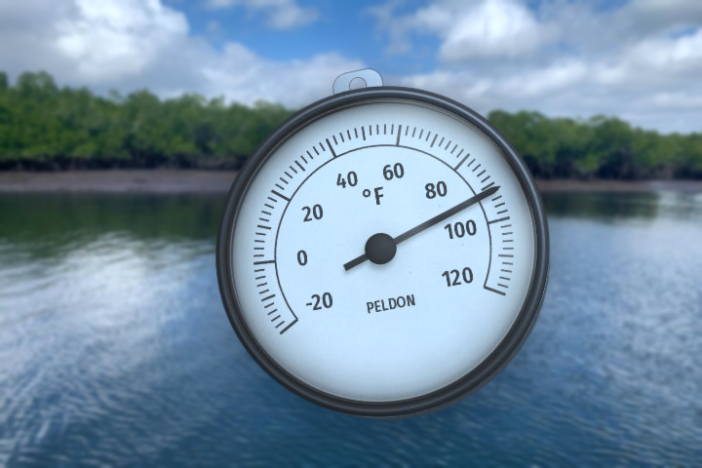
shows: value=92 unit=°F
